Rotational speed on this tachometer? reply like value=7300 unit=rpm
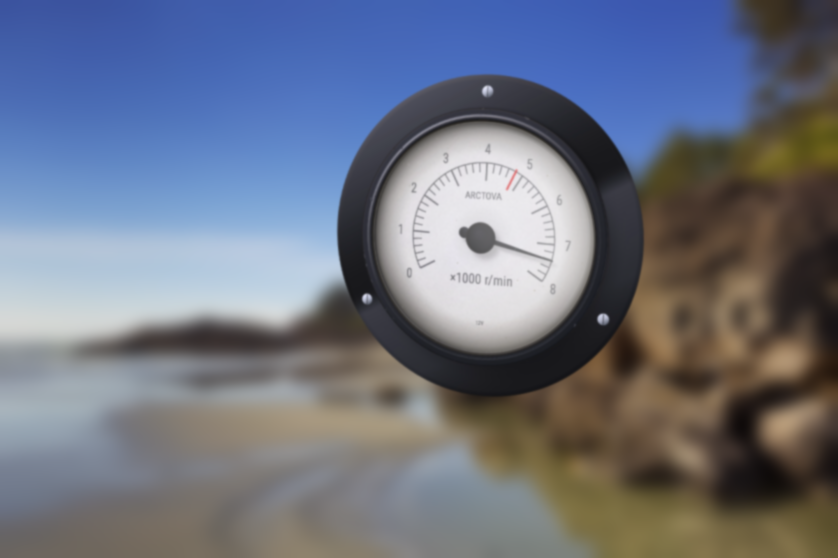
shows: value=7400 unit=rpm
